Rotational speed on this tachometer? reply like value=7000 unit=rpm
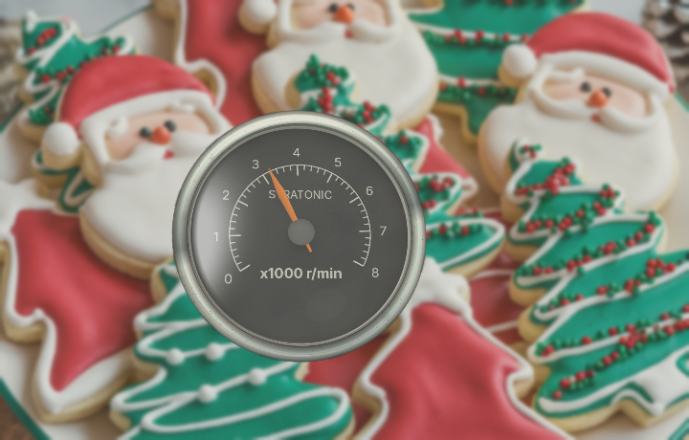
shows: value=3200 unit=rpm
